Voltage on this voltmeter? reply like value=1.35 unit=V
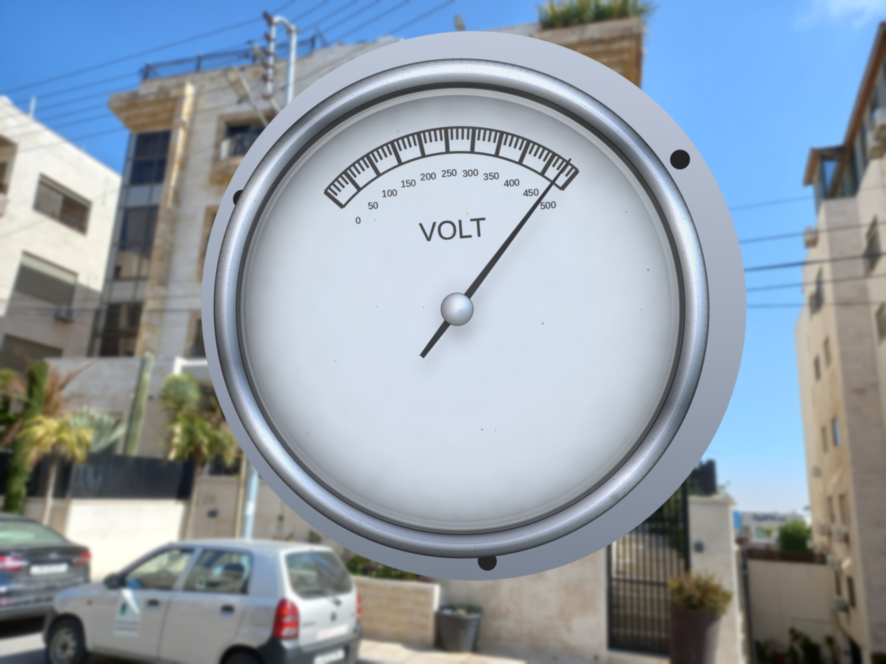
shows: value=480 unit=V
